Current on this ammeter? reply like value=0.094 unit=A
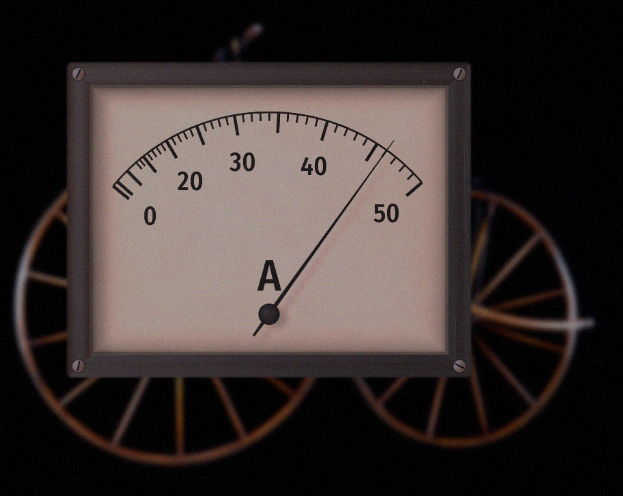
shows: value=46 unit=A
